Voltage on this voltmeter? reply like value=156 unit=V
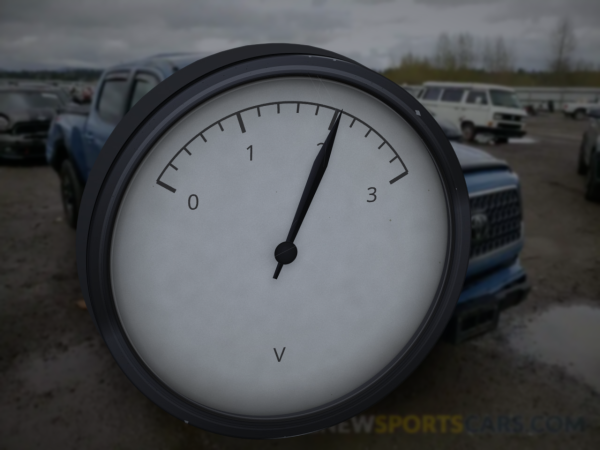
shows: value=2 unit=V
